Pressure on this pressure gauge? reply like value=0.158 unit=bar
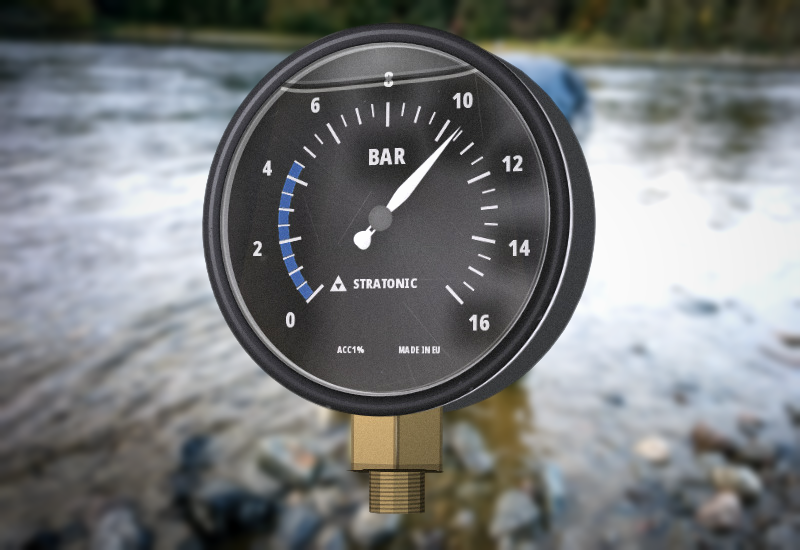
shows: value=10.5 unit=bar
